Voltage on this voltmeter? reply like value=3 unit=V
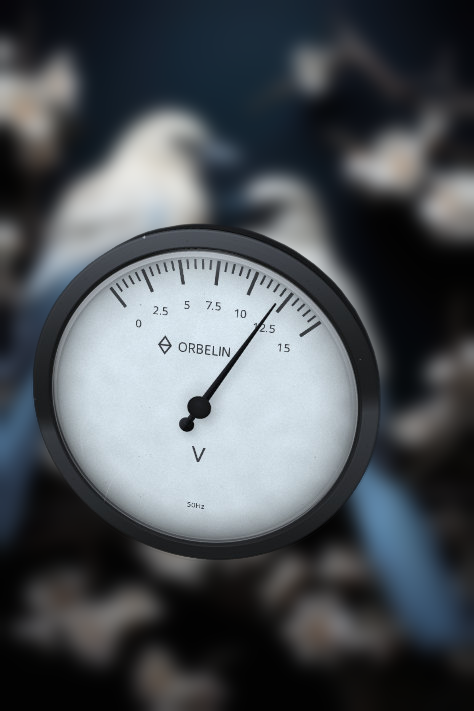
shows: value=12 unit=V
